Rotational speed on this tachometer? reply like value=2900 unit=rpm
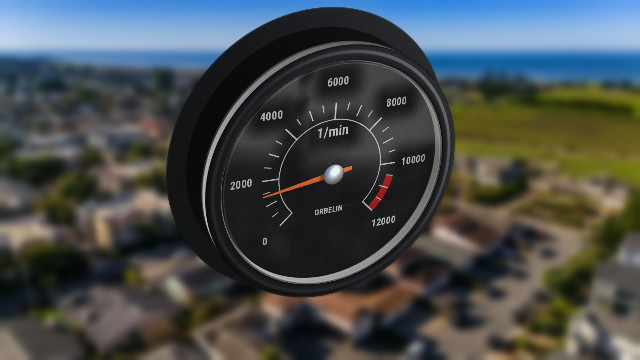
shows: value=1500 unit=rpm
